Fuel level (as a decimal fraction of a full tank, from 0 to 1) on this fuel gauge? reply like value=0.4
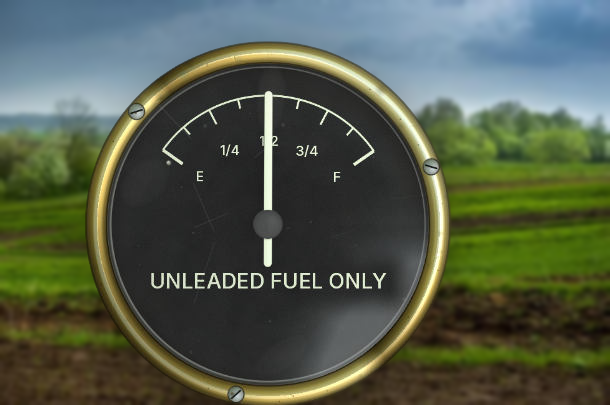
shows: value=0.5
